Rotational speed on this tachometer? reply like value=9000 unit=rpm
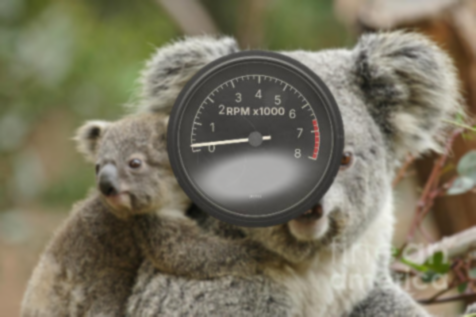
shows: value=200 unit=rpm
